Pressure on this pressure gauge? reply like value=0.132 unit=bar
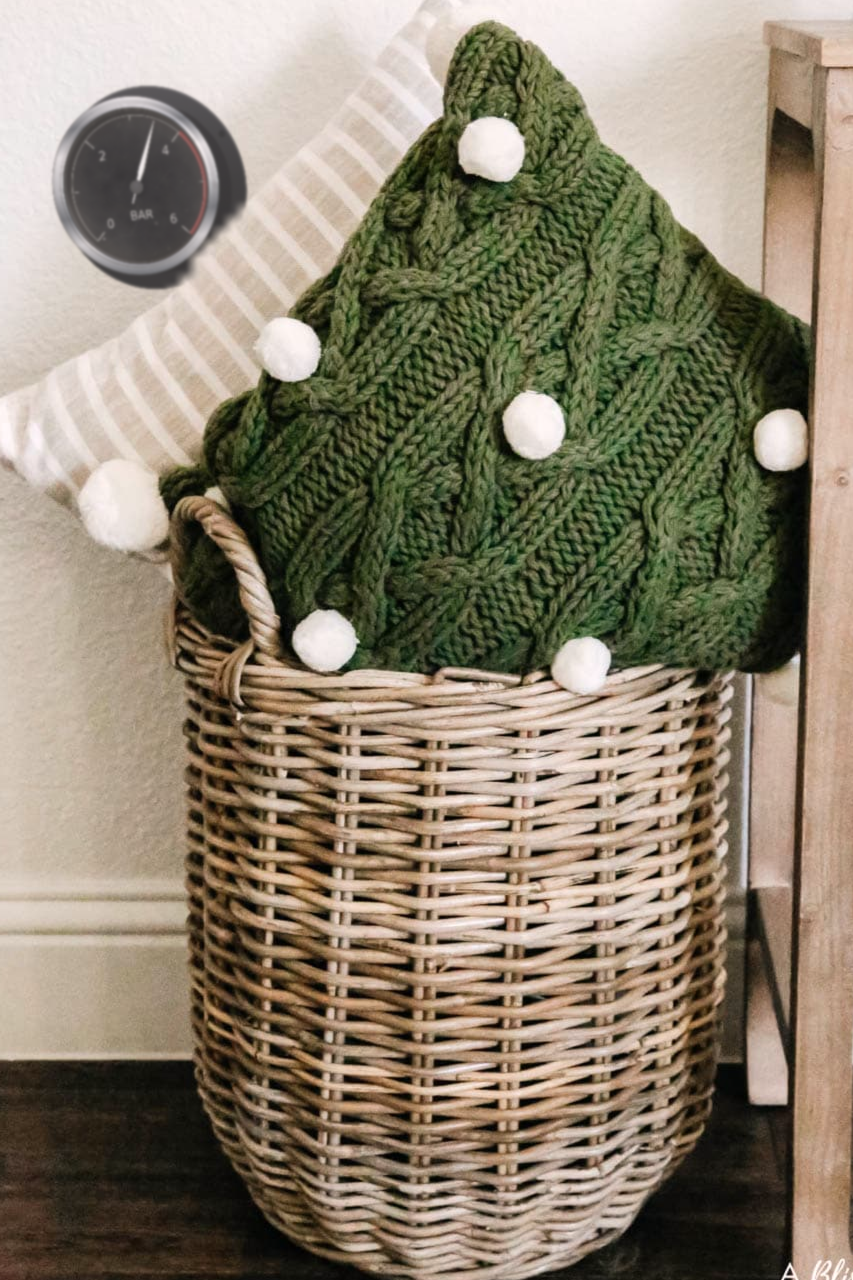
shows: value=3.5 unit=bar
